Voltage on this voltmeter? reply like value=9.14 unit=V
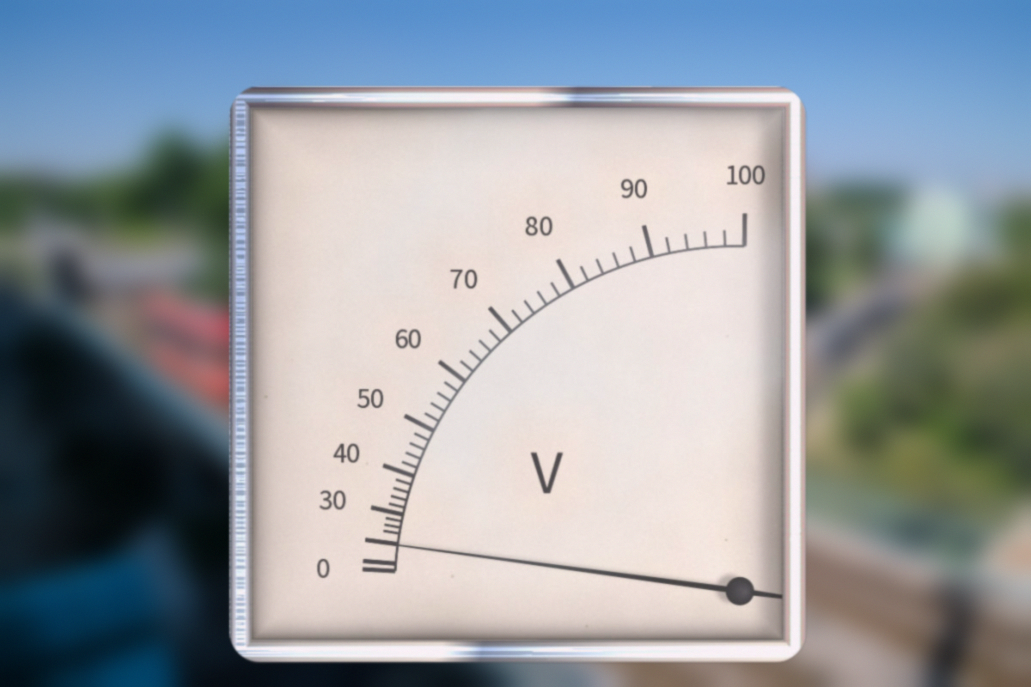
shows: value=20 unit=V
